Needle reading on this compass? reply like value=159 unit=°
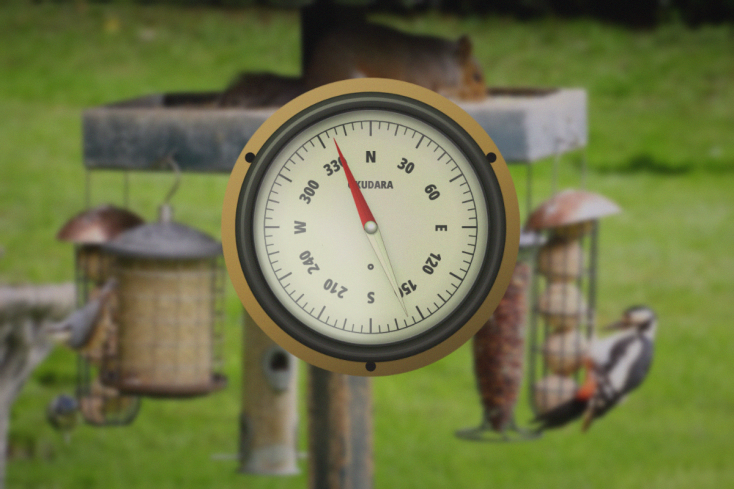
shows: value=337.5 unit=°
